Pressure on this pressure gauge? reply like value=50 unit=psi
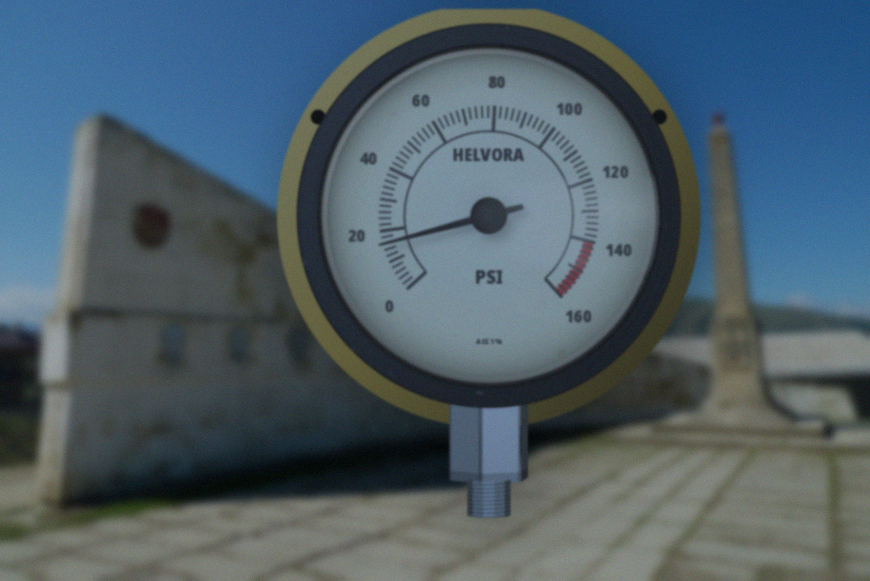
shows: value=16 unit=psi
